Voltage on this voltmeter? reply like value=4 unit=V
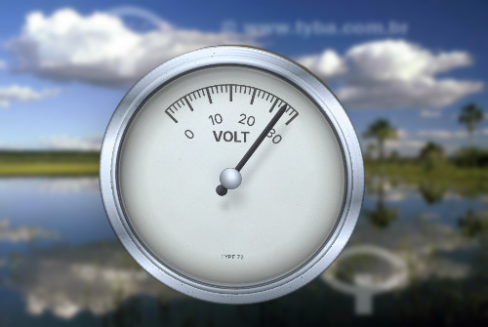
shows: value=27 unit=V
